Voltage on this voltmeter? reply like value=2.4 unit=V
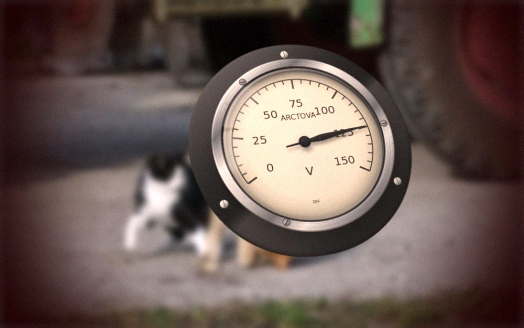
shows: value=125 unit=V
